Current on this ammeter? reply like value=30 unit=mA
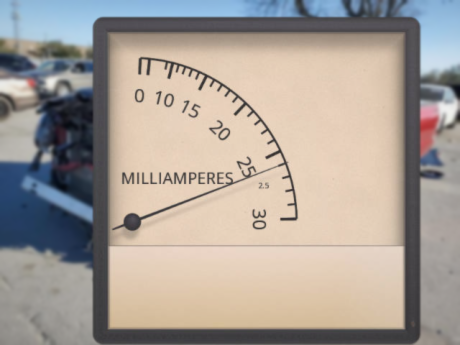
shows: value=26 unit=mA
